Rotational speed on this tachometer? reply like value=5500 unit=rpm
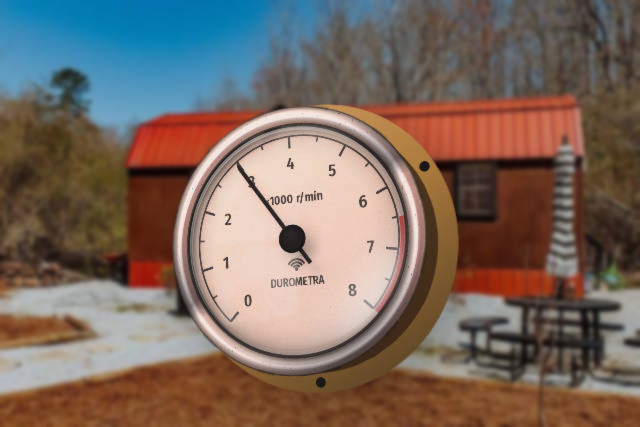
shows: value=3000 unit=rpm
